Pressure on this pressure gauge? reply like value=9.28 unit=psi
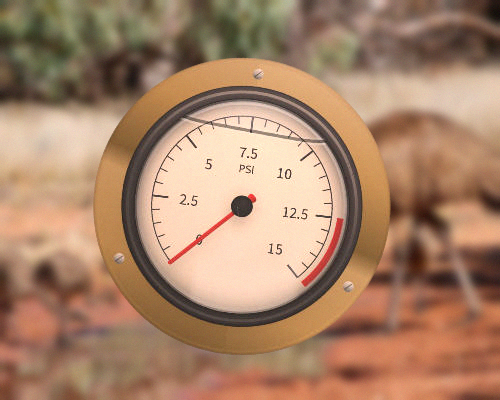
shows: value=0 unit=psi
